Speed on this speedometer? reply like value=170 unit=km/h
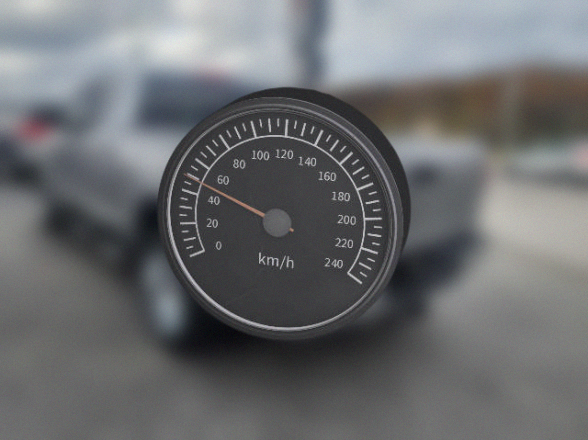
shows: value=50 unit=km/h
